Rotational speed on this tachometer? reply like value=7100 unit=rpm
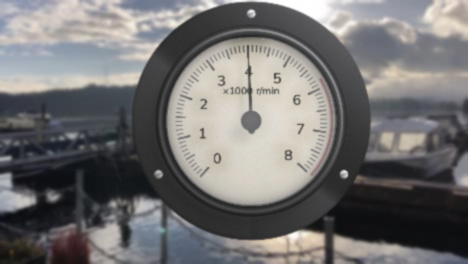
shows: value=4000 unit=rpm
